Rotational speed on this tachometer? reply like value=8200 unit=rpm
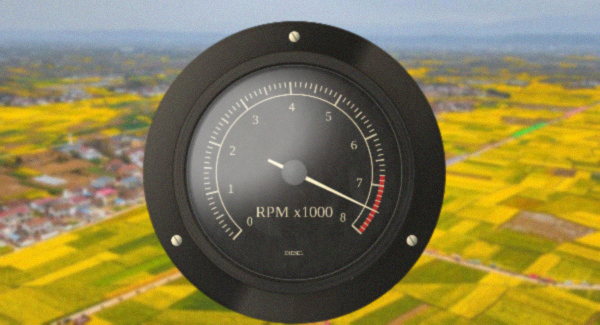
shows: value=7500 unit=rpm
